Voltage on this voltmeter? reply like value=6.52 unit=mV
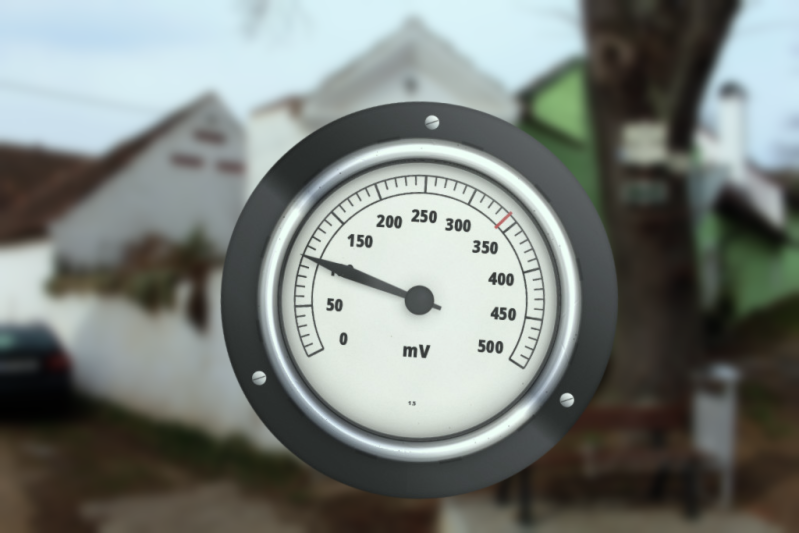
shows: value=100 unit=mV
